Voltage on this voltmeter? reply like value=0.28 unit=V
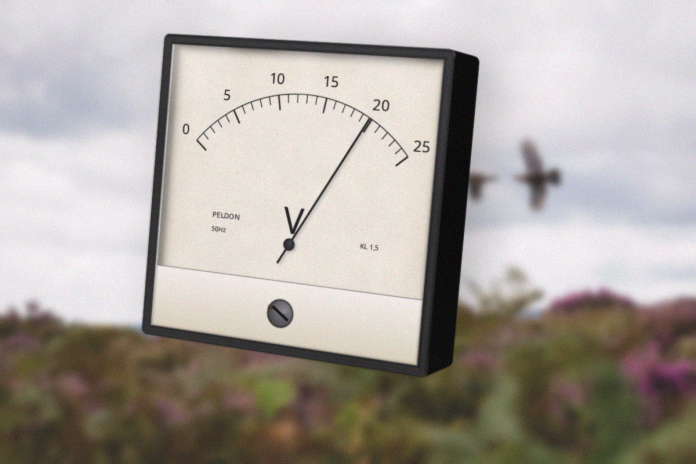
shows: value=20 unit=V
